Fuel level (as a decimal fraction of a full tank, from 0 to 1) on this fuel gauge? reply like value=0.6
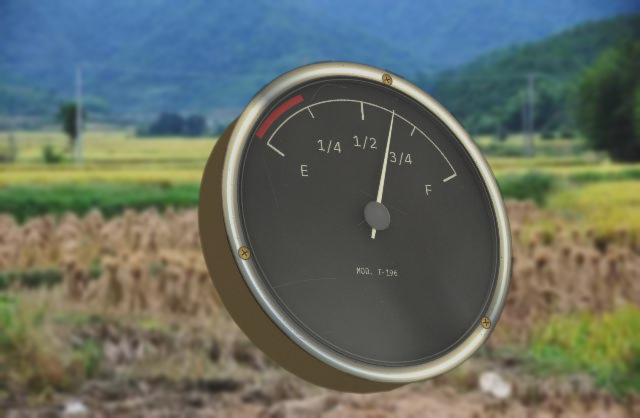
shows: value=0.625
